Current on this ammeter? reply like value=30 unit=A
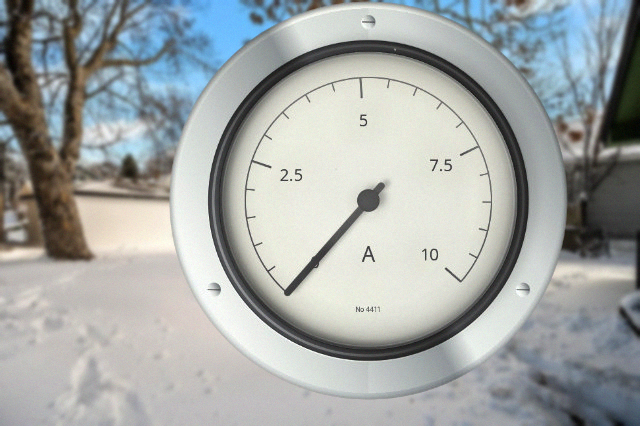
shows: value=0 unit=A
